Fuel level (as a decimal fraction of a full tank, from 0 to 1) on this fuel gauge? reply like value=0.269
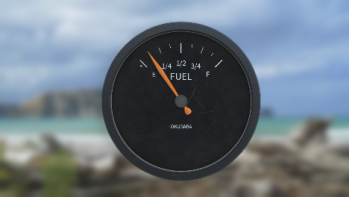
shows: value=0.125
